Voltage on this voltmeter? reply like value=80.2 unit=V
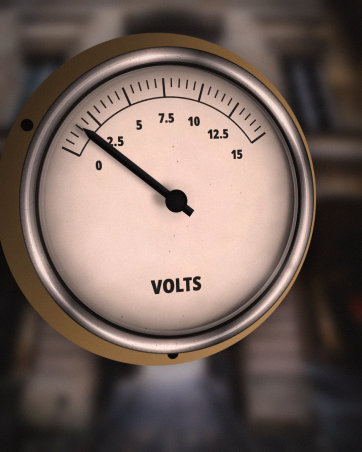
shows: value=1.5 unit=V
